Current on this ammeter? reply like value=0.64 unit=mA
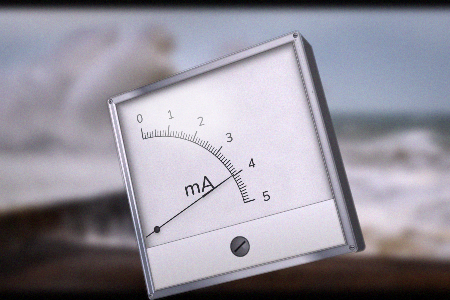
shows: value=4 unit=mA
